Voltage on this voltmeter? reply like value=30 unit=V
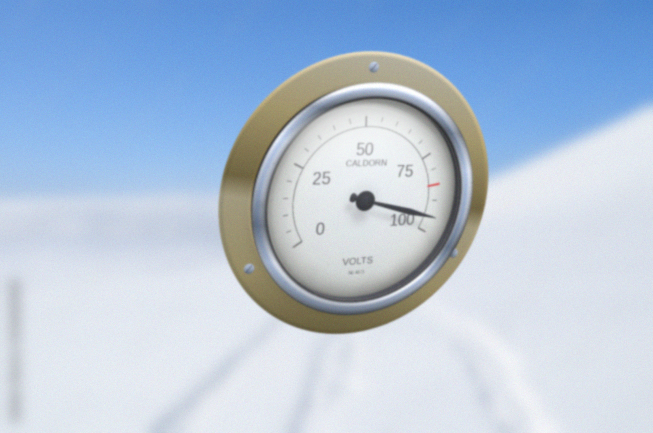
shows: value=95 unit=V
